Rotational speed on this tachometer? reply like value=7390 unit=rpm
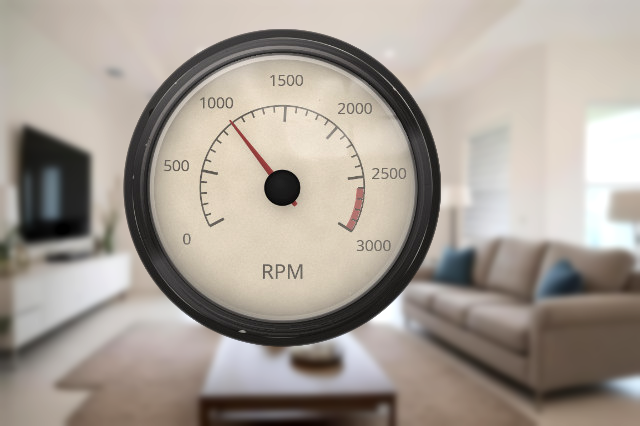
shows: value=1000 unit=rpm
